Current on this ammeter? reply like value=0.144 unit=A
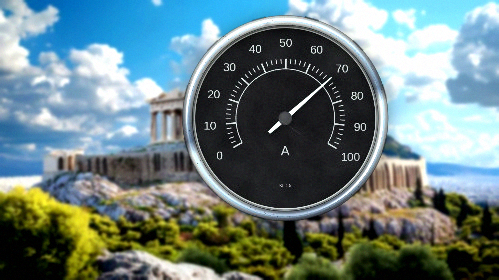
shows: value=70 unit=A
